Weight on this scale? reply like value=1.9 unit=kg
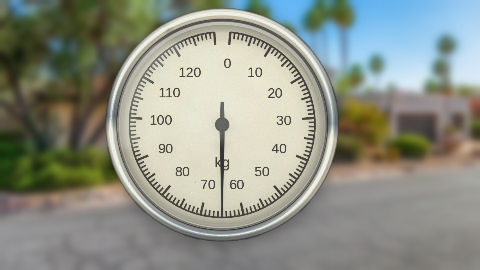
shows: value=65 unit=kg
